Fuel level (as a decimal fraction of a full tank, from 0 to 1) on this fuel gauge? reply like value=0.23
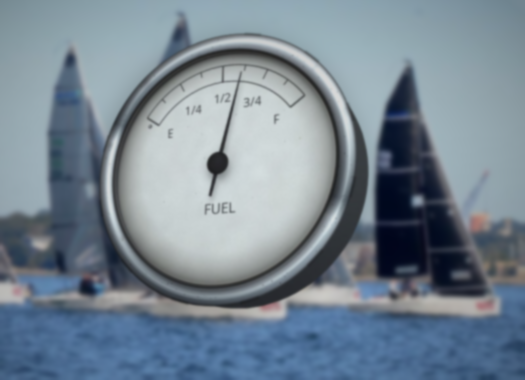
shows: value=0.625
